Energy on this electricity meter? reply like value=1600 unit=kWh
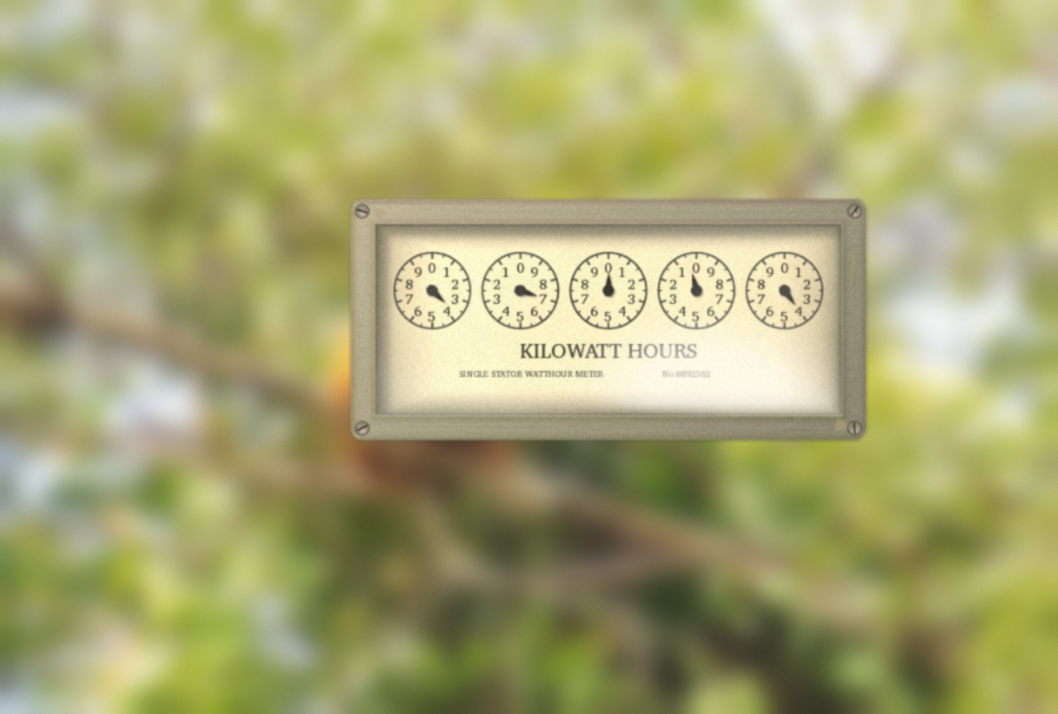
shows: value=37004 unit=kWh
